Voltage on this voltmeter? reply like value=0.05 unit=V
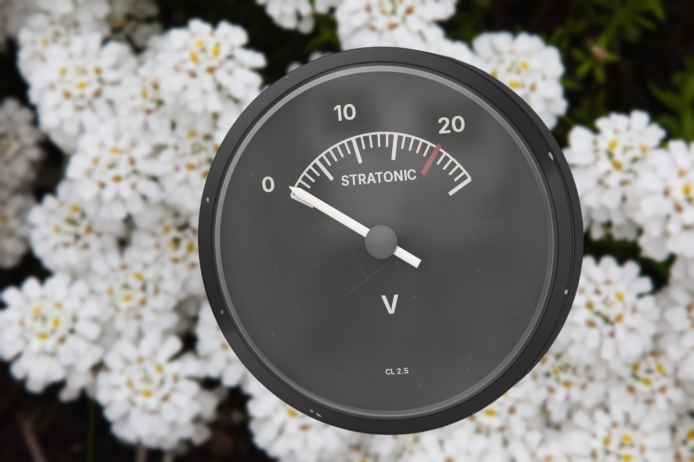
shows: value=1 unit=V
